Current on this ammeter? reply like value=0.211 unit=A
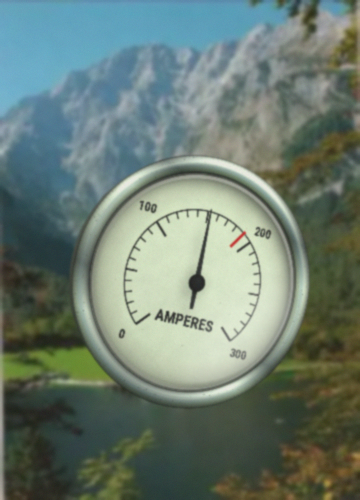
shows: value=150 unit=A
